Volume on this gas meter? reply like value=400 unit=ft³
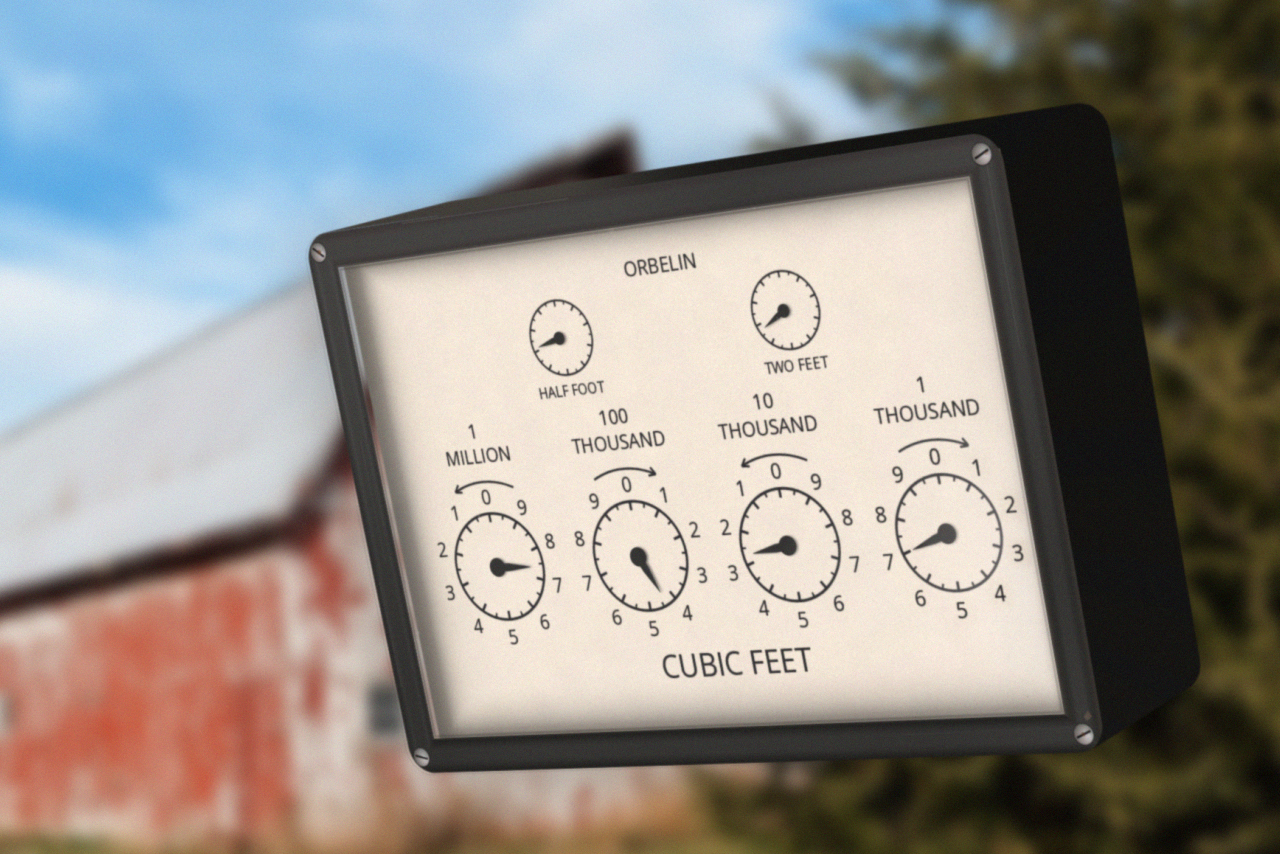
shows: value=742700 unit=ft³
